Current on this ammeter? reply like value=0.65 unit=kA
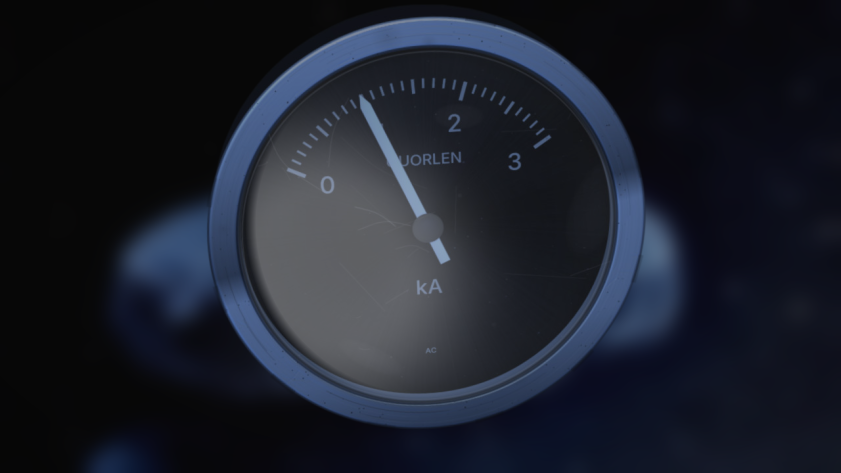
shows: value=1 unit=kA
